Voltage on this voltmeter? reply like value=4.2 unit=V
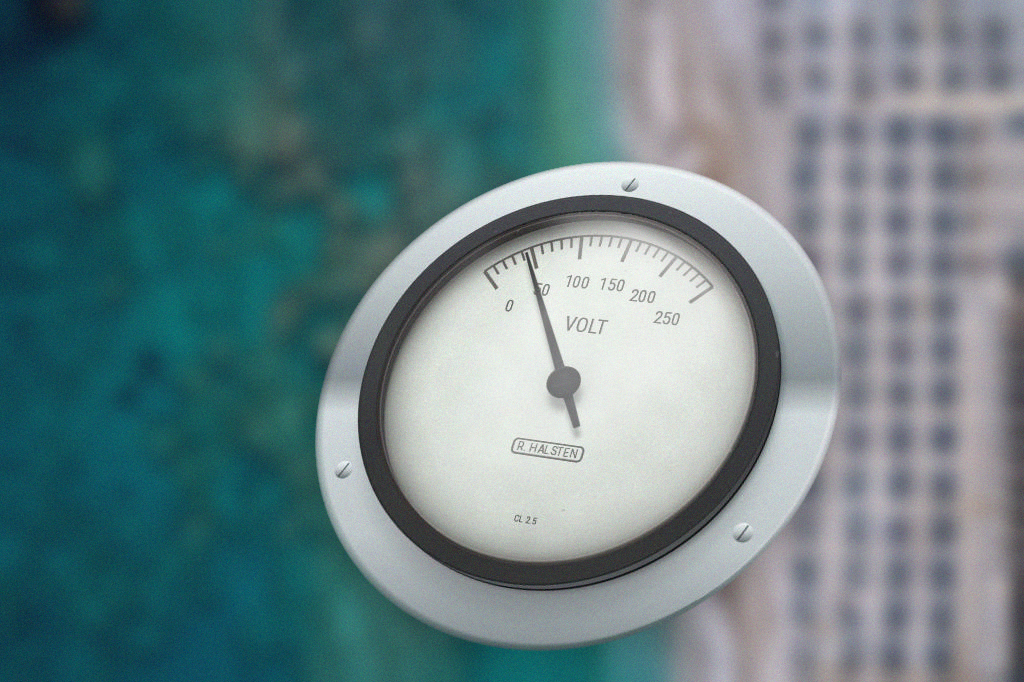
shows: value=45 unit=V
